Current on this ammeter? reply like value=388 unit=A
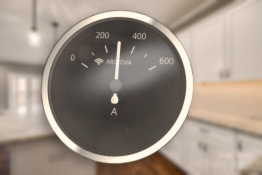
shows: value=300 unit=A
